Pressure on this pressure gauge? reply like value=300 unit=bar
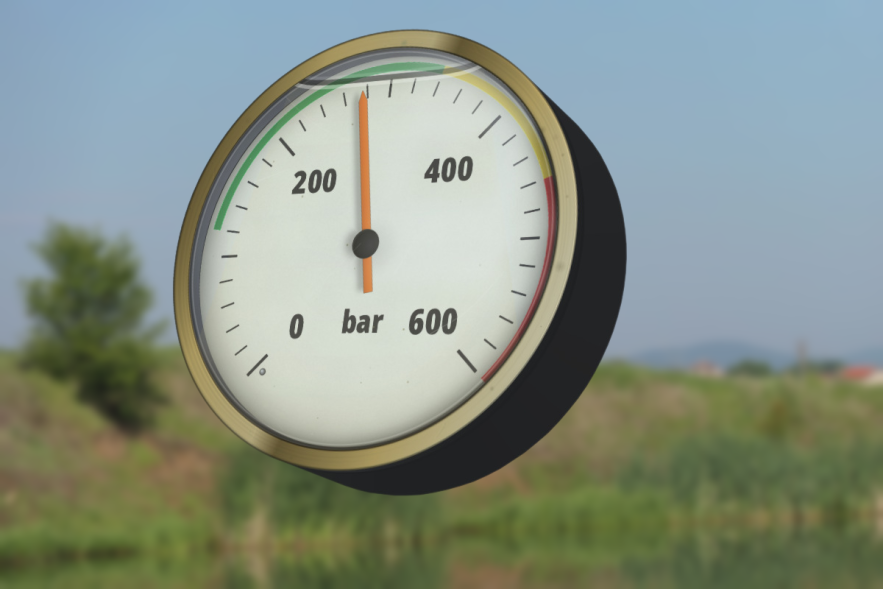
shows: value=280 unit=bar
